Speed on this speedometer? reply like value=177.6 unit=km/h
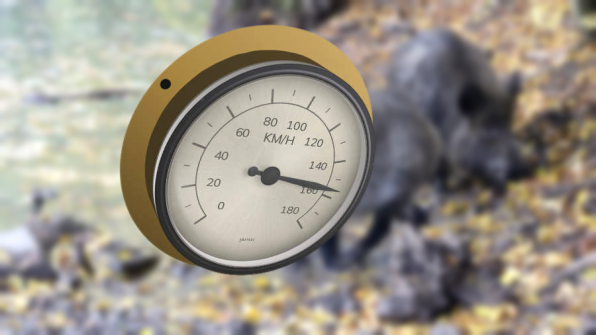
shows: value=155 unit=km/h
